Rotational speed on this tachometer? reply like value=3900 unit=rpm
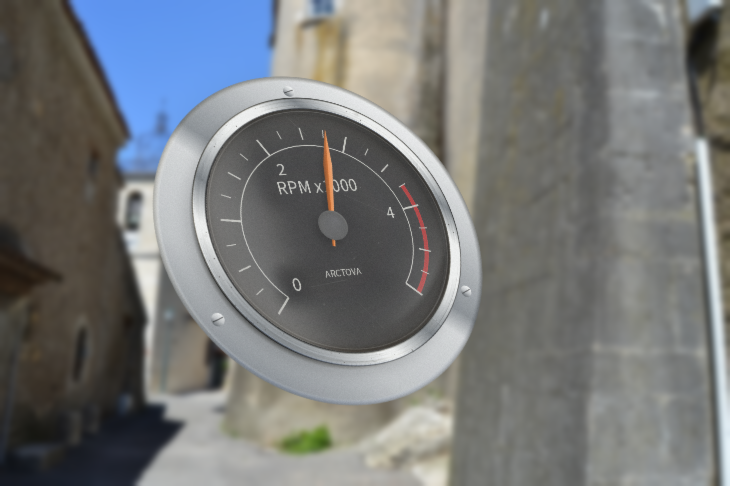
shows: value=2750 unit=rpm
